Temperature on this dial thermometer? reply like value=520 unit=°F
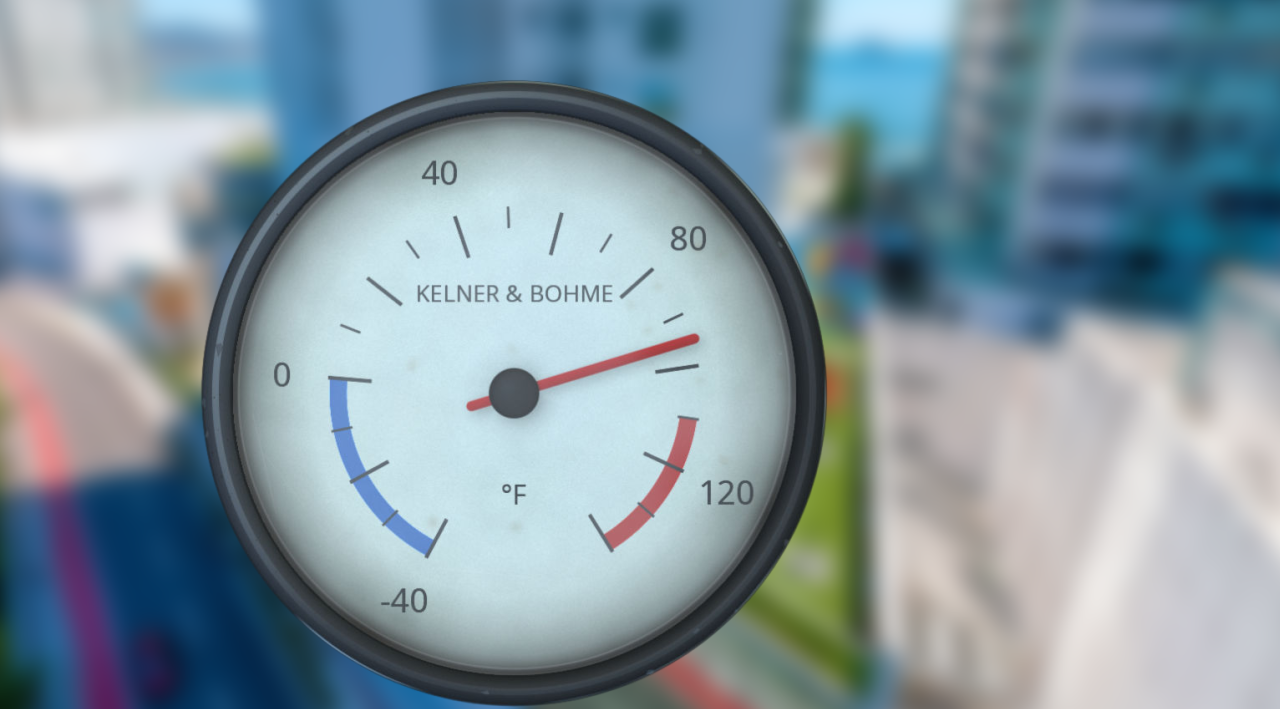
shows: value=95 unit=°F
